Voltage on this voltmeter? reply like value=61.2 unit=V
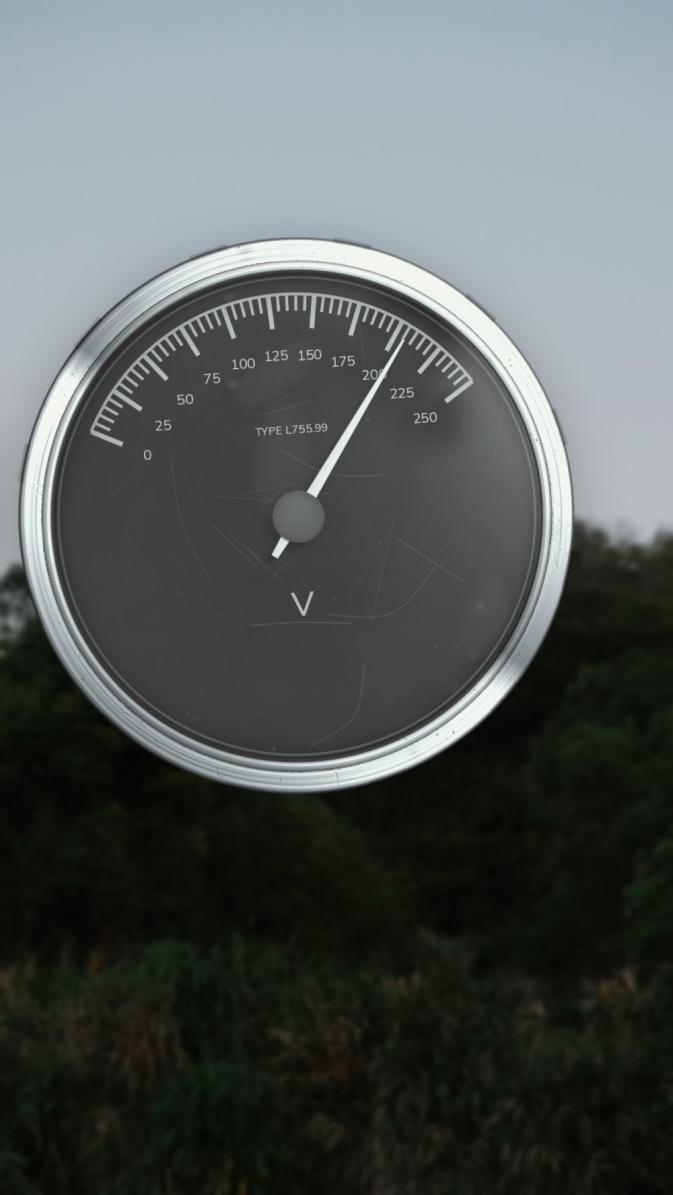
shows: value=205 unit=V
